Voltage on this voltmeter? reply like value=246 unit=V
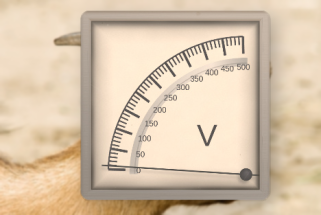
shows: value=10 unit=V
